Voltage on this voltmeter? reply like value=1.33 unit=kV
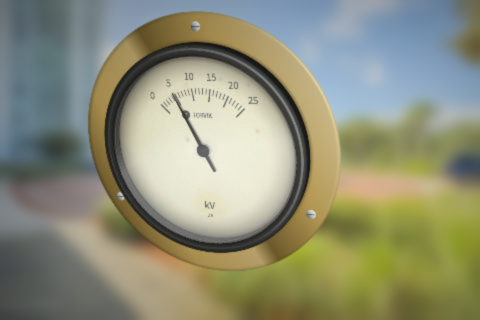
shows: value=5 unit=kV
